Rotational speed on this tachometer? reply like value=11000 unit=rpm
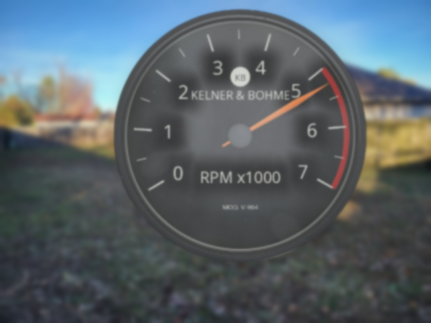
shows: value=5250 unit=rpm
